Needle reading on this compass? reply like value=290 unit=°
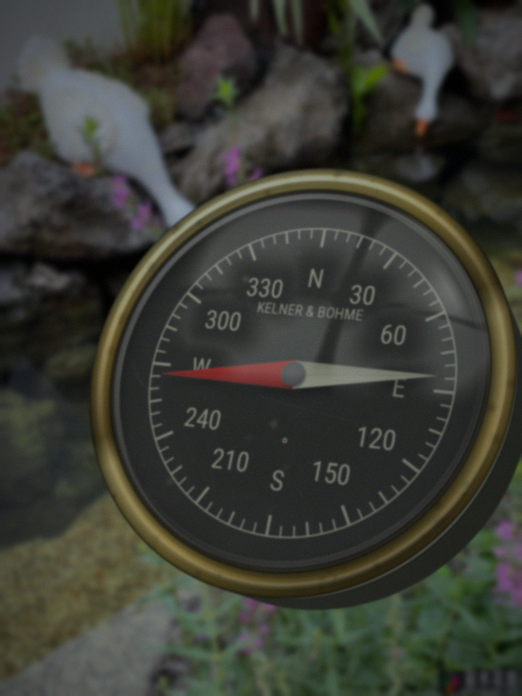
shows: value=265 unit=°
